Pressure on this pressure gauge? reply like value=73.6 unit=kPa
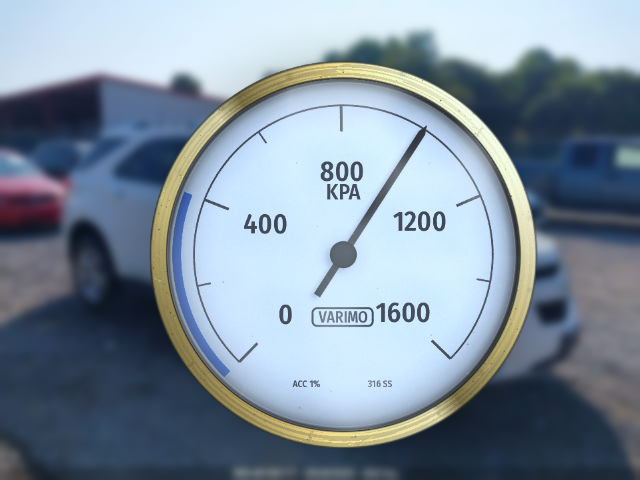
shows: value=1000 unit=kPa
